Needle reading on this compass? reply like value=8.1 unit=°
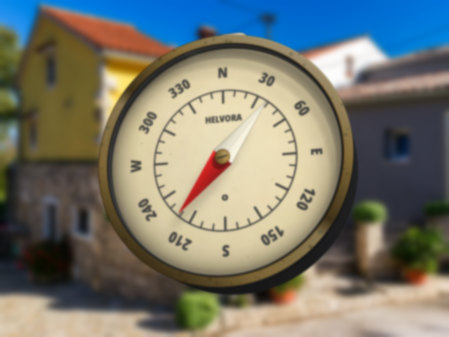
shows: value=220 unit=°
